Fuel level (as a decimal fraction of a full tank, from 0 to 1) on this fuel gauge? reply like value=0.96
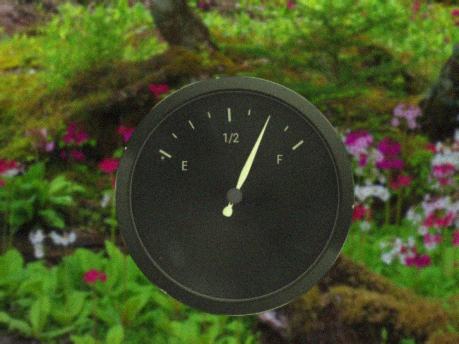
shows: value=0.75
